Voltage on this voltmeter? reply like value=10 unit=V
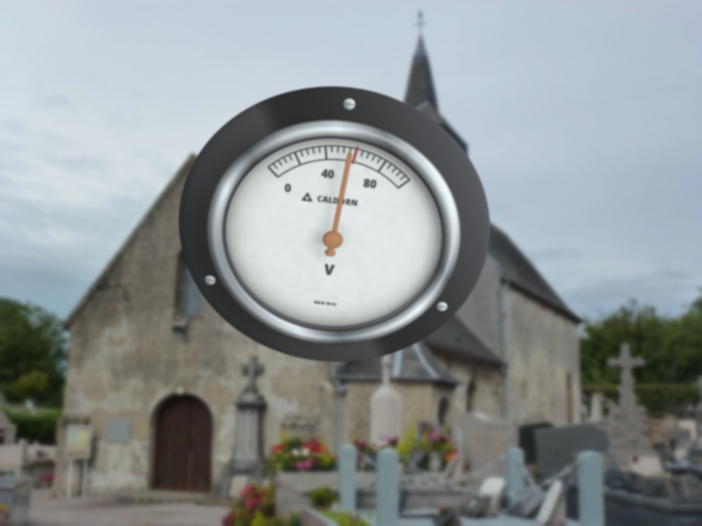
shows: value=56 unit=V
